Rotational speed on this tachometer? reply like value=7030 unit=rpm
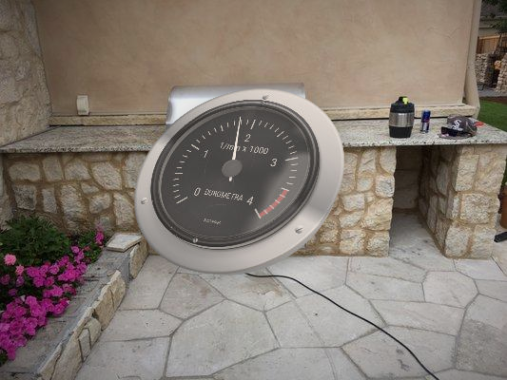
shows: value=1800 unit=rpm
